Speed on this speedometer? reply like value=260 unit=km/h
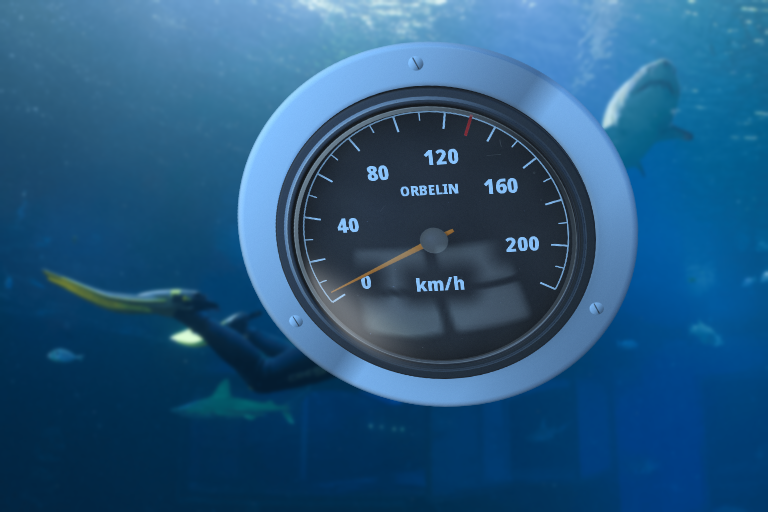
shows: value=5 unit=km/h
